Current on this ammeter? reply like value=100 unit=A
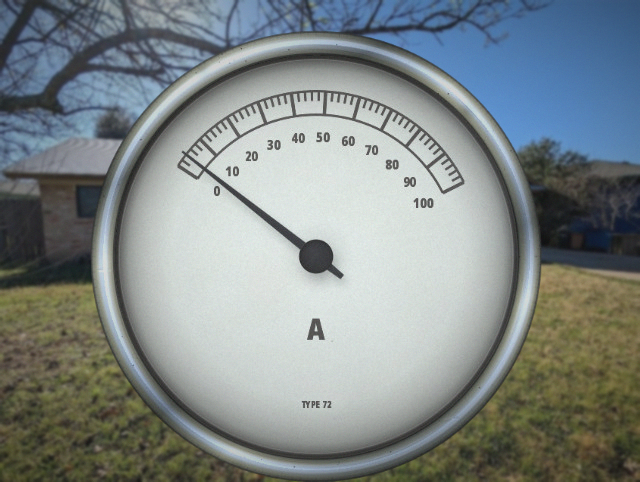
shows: value=4 unit=A
